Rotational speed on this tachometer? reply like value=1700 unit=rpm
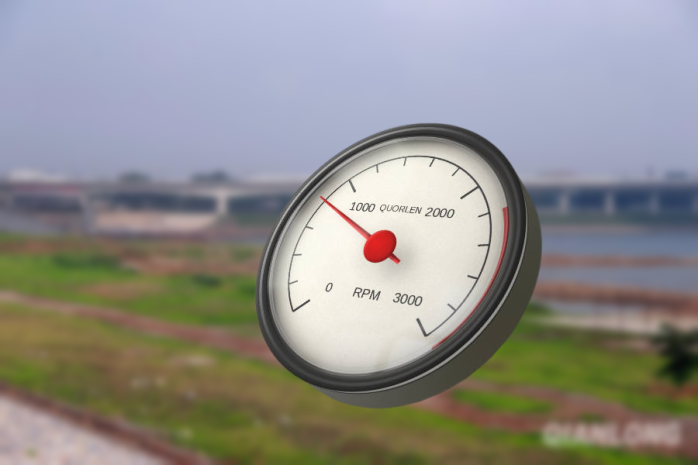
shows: value=800 unit=rpm
